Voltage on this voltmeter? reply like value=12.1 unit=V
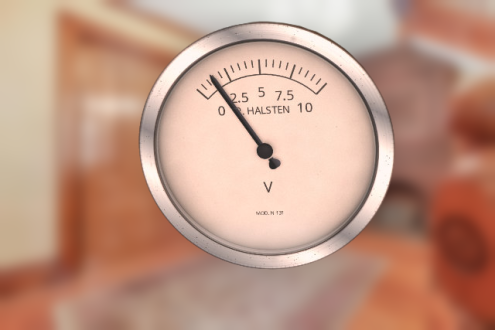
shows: value=1.5 unit=V
